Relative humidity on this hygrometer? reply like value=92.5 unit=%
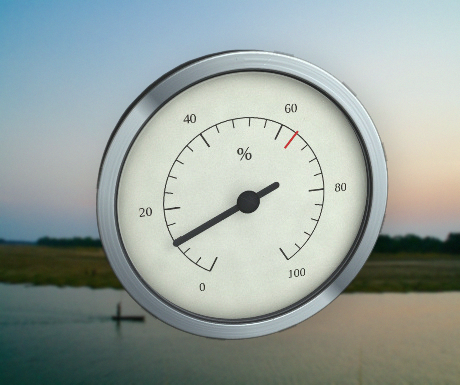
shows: value=12 unit=%
